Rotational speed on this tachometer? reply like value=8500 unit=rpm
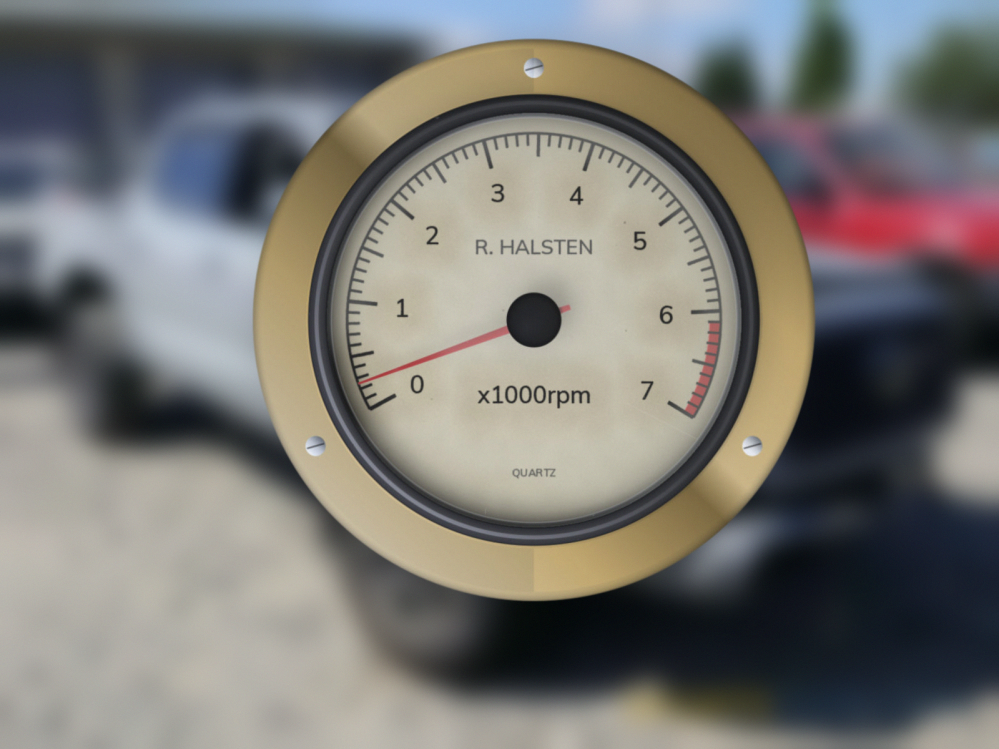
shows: value=250 unit=rpm
